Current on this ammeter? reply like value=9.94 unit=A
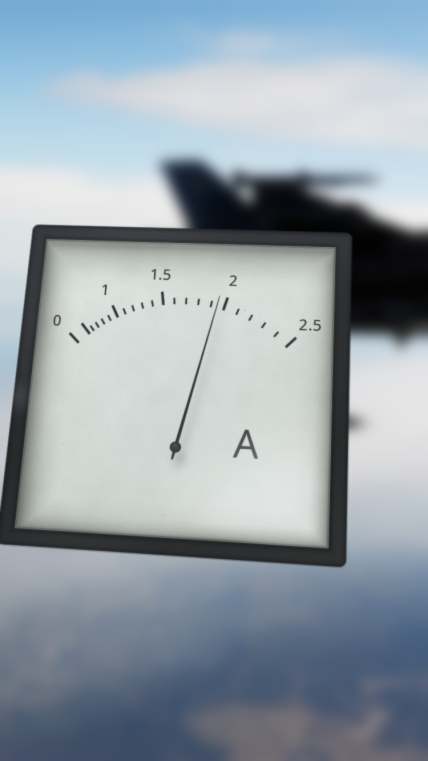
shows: value=1.95 unit=A
